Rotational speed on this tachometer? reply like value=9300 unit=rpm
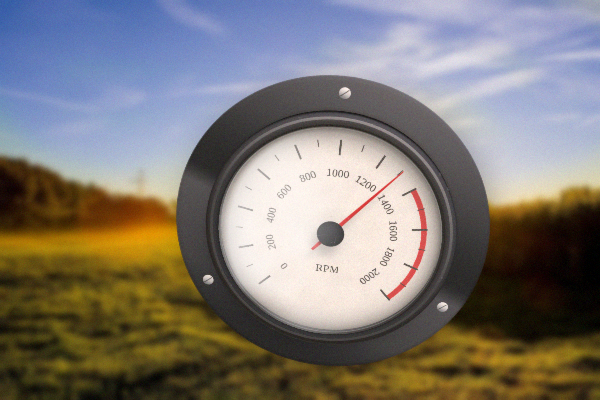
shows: value=1300 unit=rpm
